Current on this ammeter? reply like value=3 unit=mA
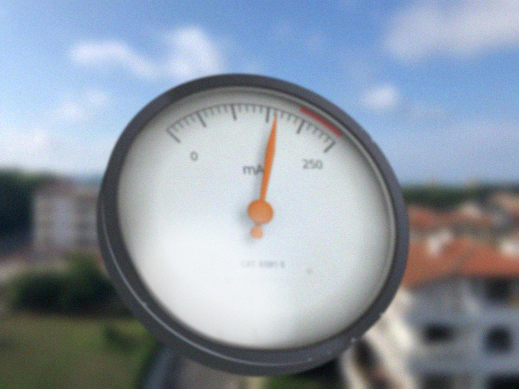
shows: value=160 unit=mA
